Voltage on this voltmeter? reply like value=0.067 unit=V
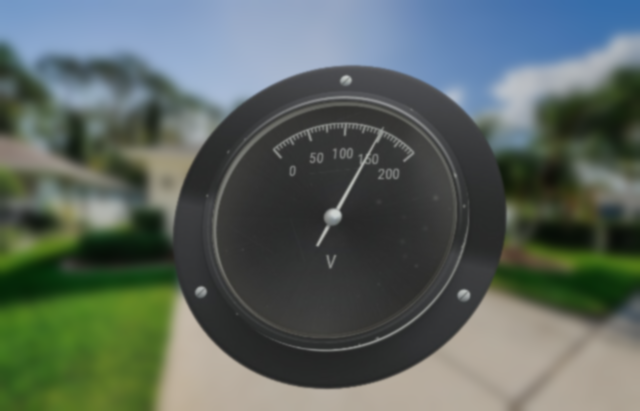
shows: value=150 unit=V
